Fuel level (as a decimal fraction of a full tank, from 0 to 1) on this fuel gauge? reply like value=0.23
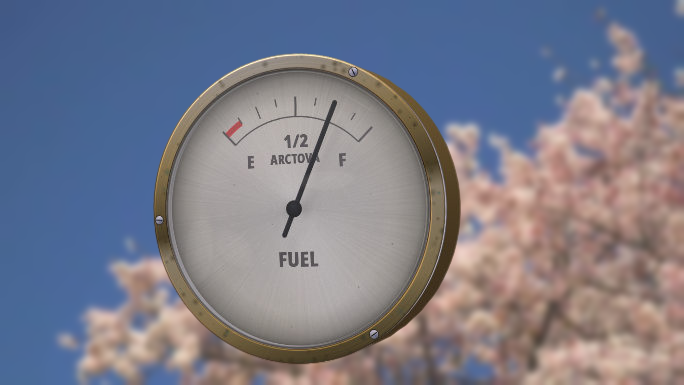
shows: value=0.75
